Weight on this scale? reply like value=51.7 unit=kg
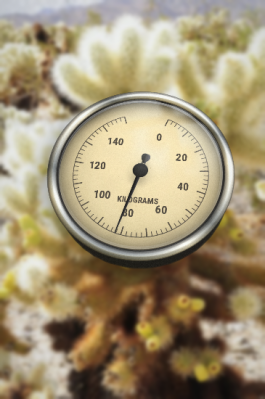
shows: value=82 unit=kg
